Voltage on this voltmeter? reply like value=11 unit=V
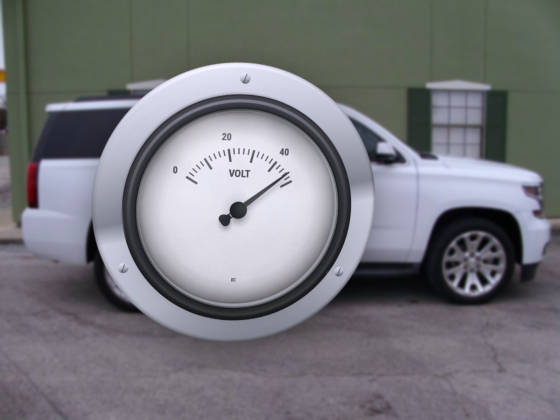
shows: value=46 unit=V
